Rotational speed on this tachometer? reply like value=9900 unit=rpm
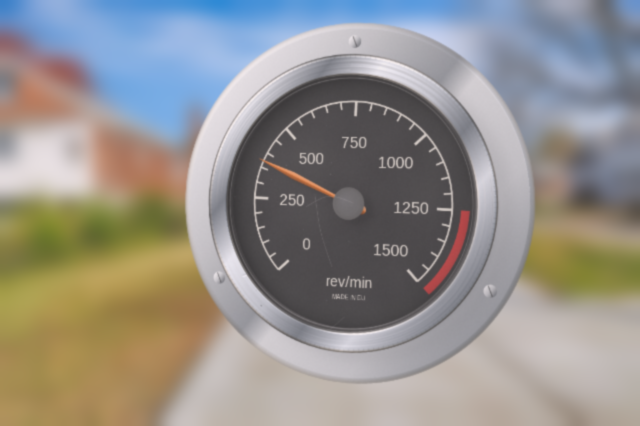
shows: value=375 unit=rpm
